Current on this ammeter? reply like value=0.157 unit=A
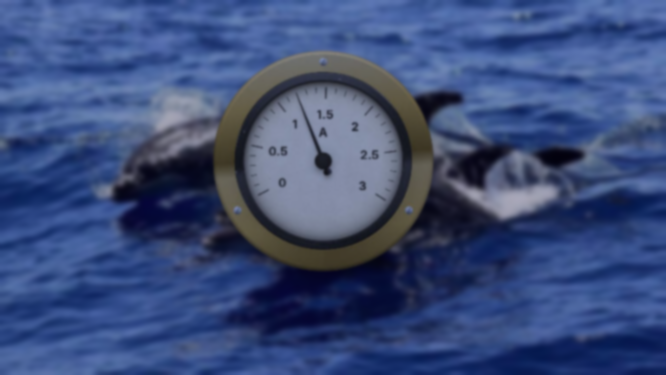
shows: value=1.2 unit=A
